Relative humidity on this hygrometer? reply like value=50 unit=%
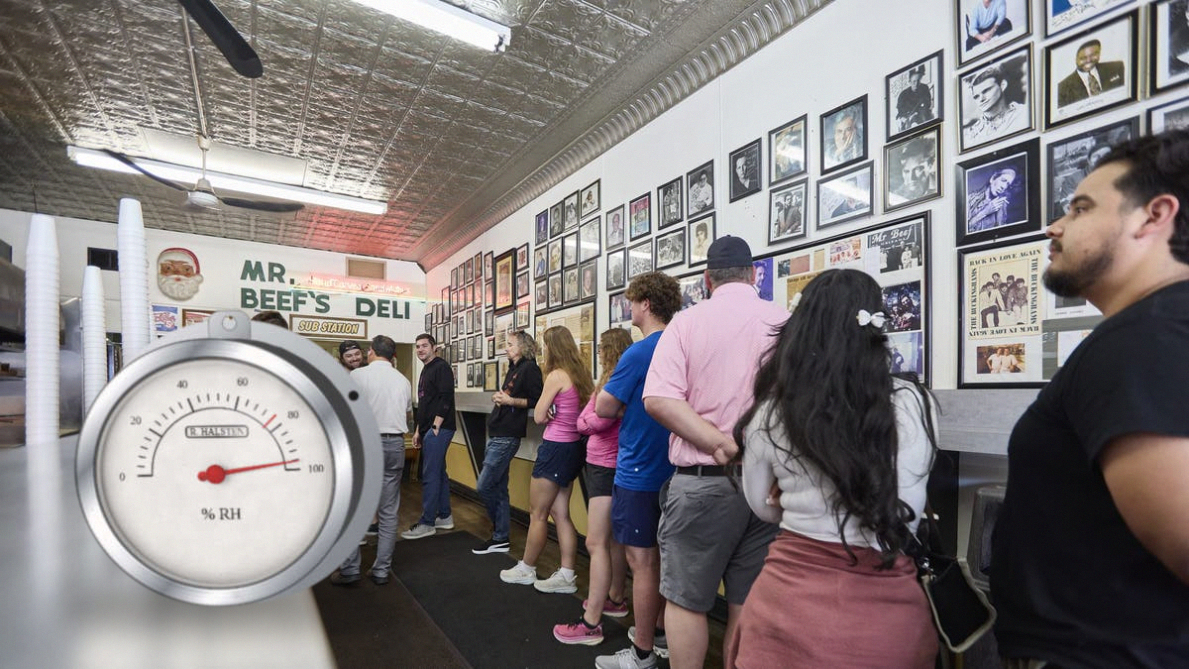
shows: value=96 unit=%
